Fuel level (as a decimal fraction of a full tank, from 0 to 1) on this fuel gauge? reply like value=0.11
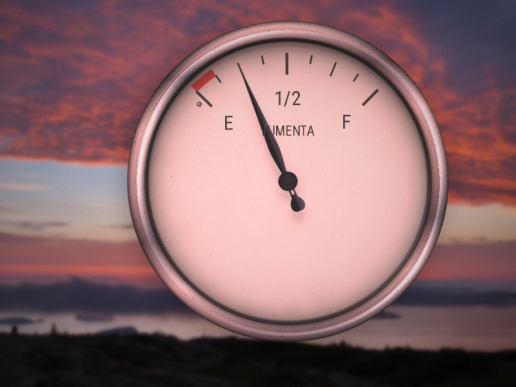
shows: value=0.25
